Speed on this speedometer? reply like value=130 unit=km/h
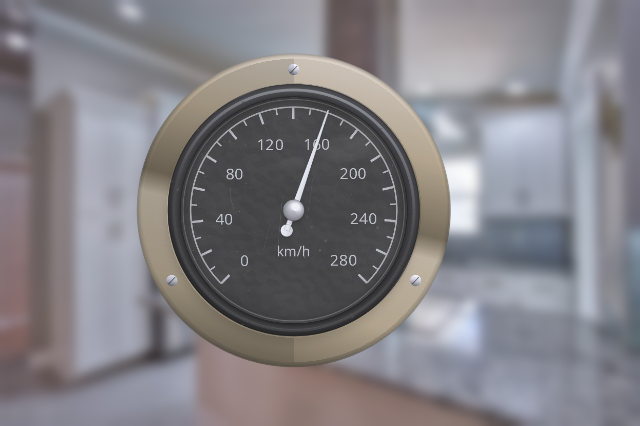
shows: value=160 unit=km/h
